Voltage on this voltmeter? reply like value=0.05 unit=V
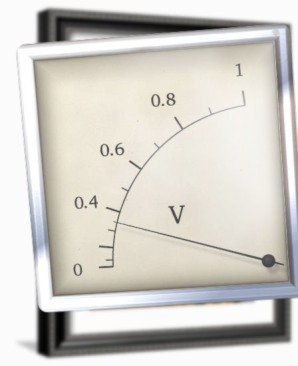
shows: value=0.35 unit=V
